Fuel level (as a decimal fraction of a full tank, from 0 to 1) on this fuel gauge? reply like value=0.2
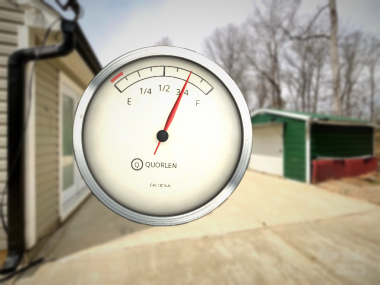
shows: value=0.75
